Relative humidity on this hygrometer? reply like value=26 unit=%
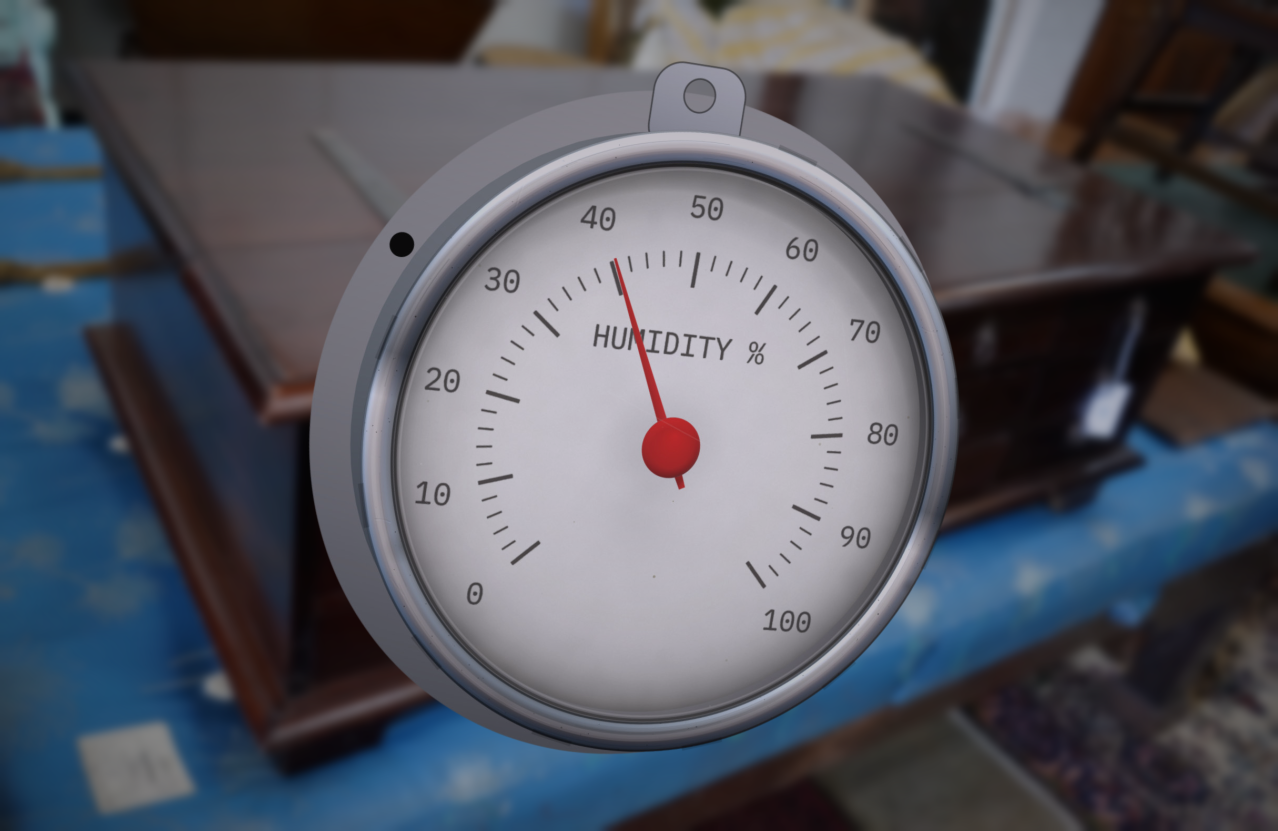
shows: value=40 unit=%
